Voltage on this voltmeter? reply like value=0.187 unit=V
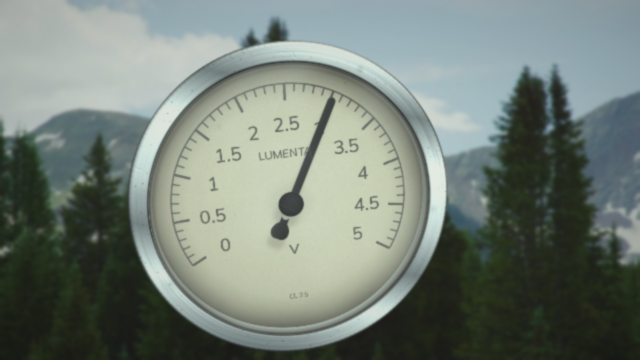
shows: value=3 unit=V
